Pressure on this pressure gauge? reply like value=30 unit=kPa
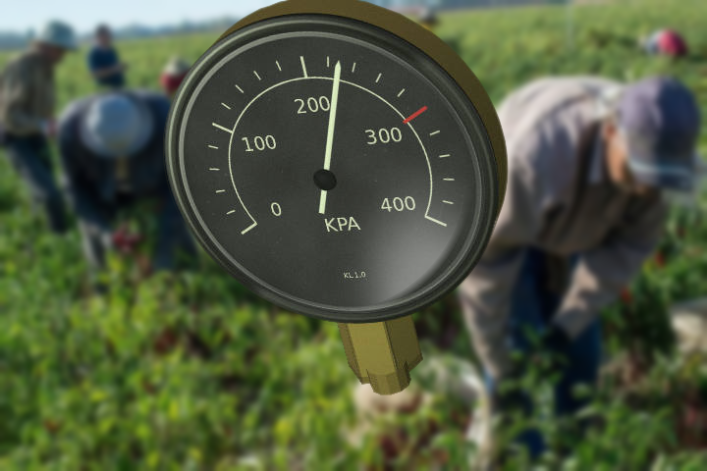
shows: value=230 unit=kPa
